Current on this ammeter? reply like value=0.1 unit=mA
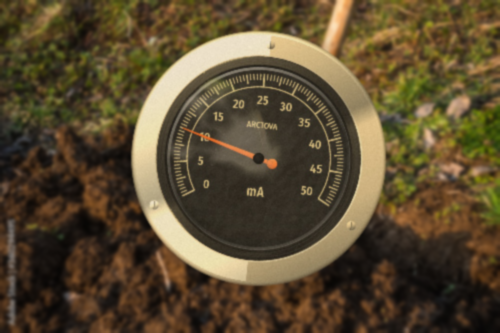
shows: value=10 unit=mA
